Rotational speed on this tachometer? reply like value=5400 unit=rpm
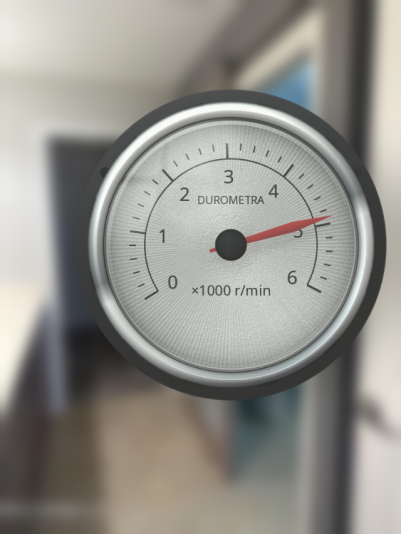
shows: value=4900 unit=rpm
